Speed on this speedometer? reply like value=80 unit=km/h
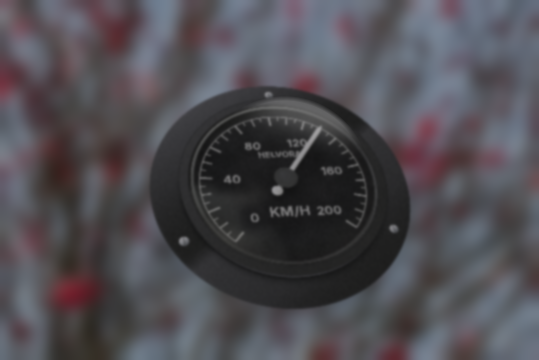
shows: value=130 unit=km/h
